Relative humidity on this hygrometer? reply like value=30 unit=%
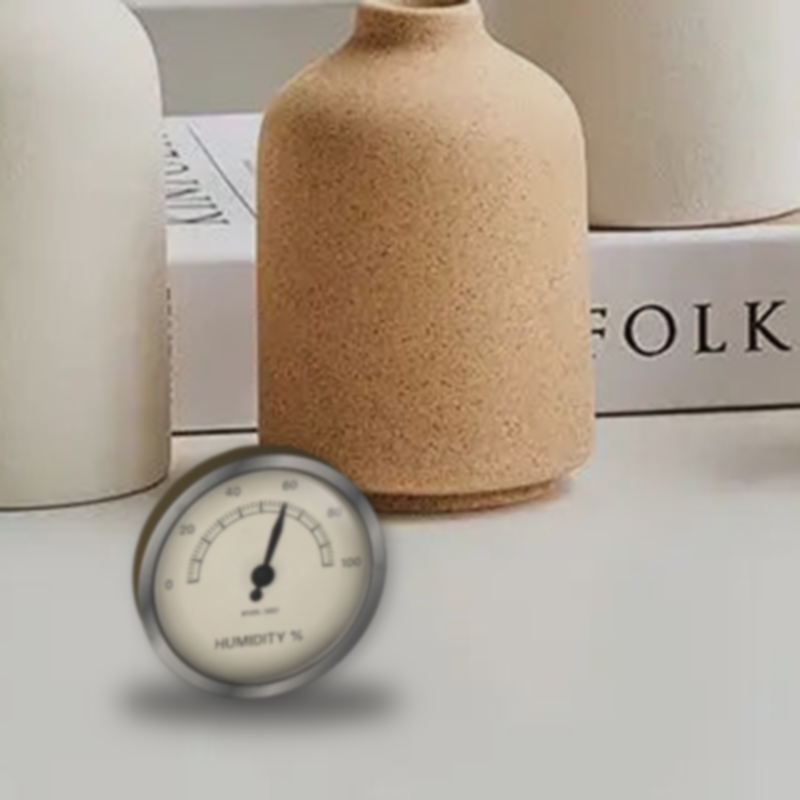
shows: value=60 unit=%
